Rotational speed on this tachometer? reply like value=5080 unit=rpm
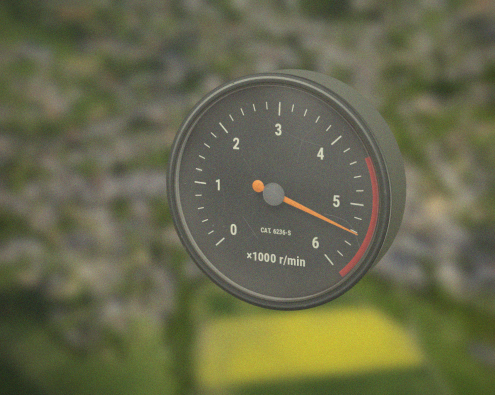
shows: value=5400 unit=rpm
